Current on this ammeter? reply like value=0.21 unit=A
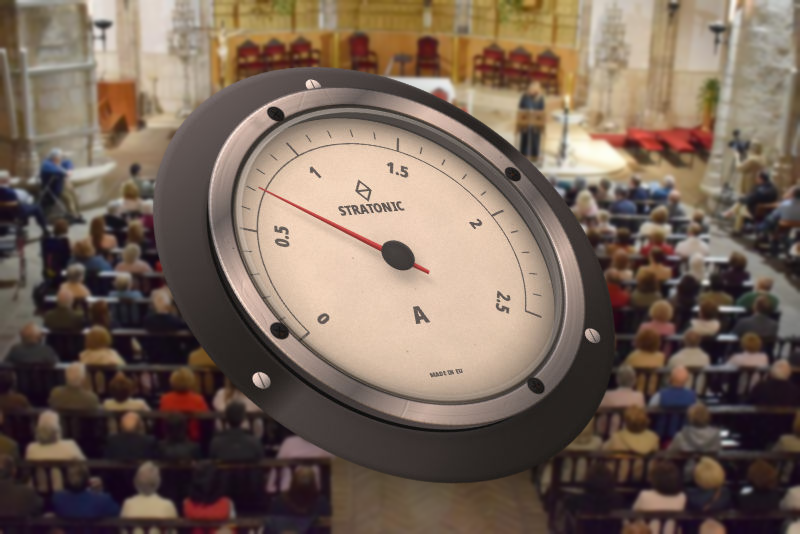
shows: value=0.7 unit=A
